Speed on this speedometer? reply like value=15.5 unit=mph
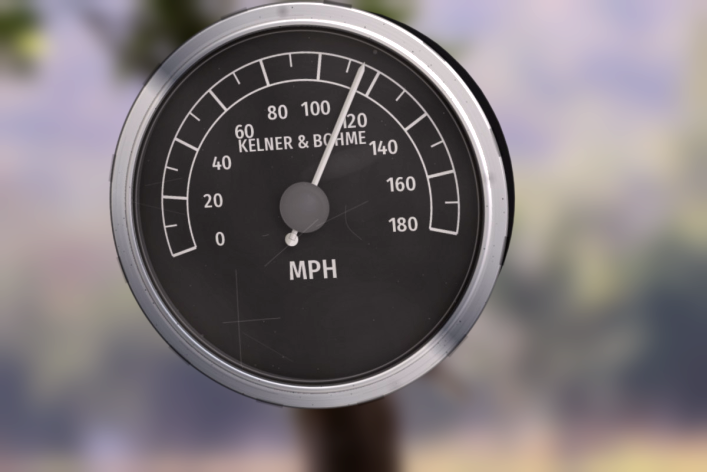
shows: value=115 unit=mph
